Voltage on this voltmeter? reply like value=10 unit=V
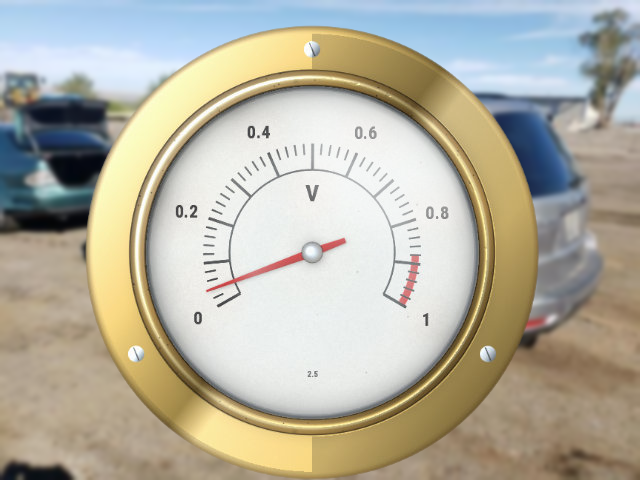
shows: value=0.04 unit=V
